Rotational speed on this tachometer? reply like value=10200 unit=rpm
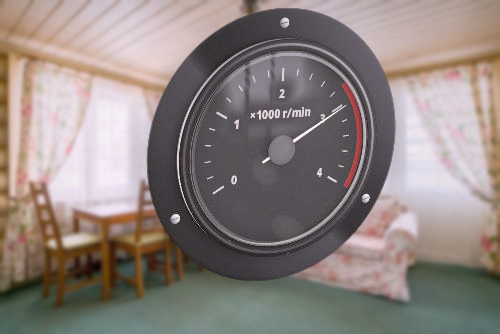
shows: value=3000 unit=rpm
